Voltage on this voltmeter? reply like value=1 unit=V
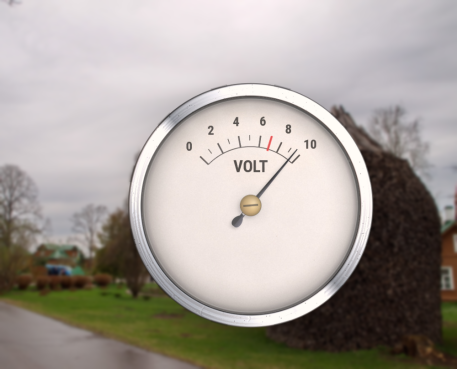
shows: value=9.5 unit=V
